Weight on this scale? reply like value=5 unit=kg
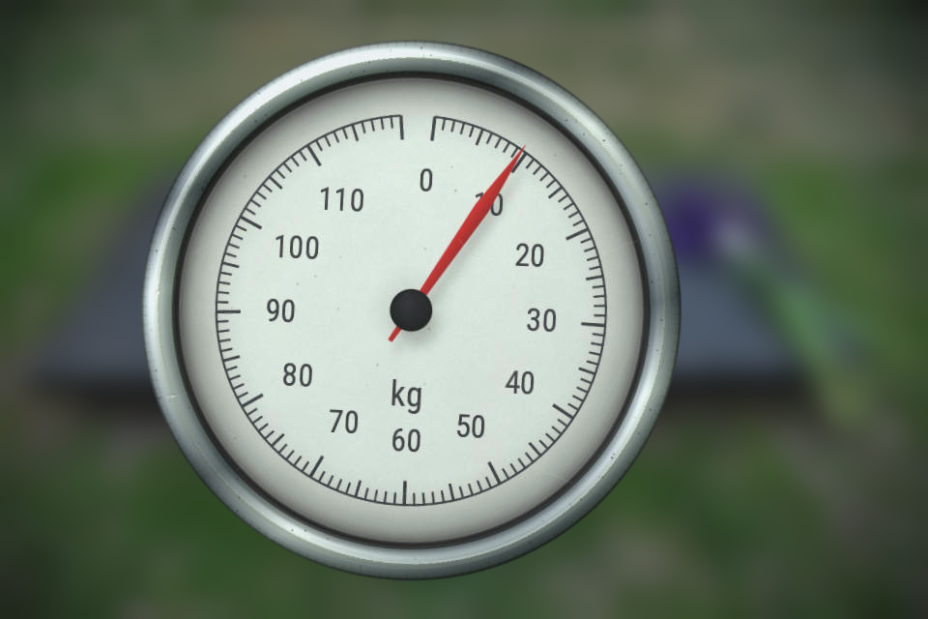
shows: value=9.5 unit=kg
